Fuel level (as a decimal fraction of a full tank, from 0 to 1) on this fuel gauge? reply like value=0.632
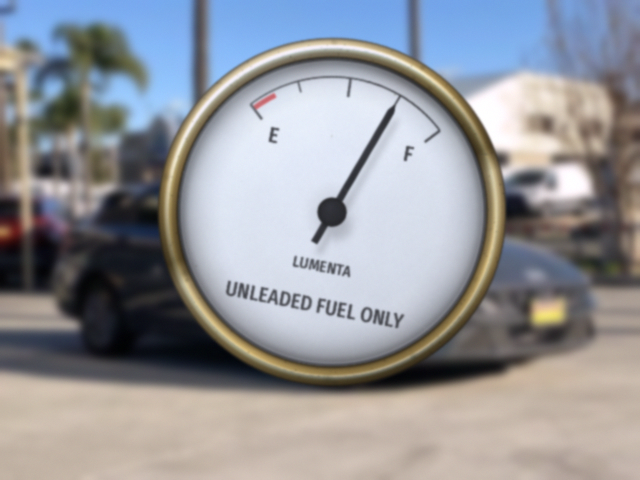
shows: value=0.75
